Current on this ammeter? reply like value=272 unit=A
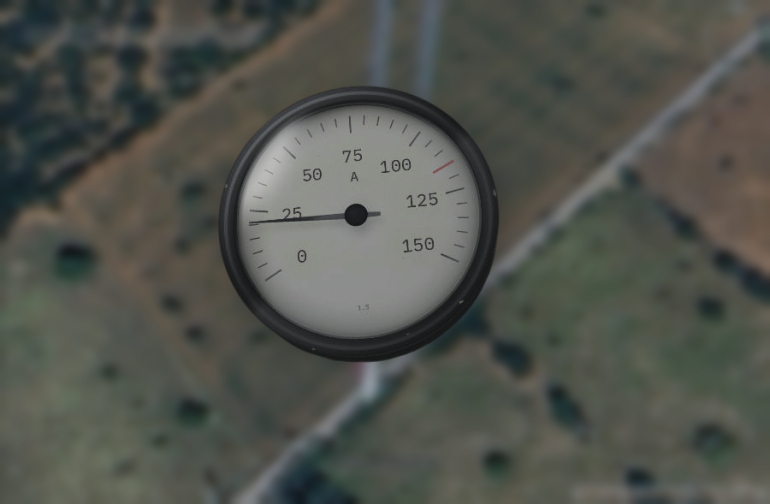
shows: value=20 unit=A
